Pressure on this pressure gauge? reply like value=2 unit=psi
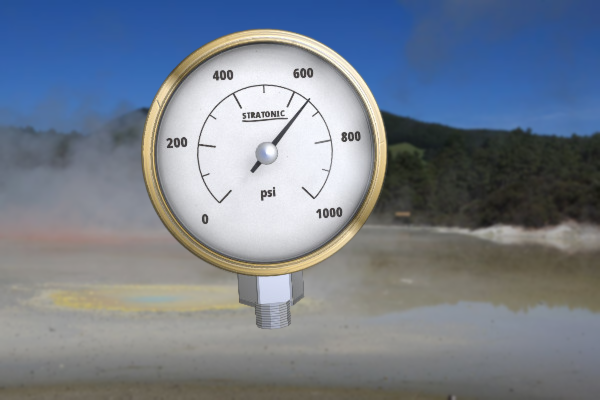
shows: value=650 unit=psi
